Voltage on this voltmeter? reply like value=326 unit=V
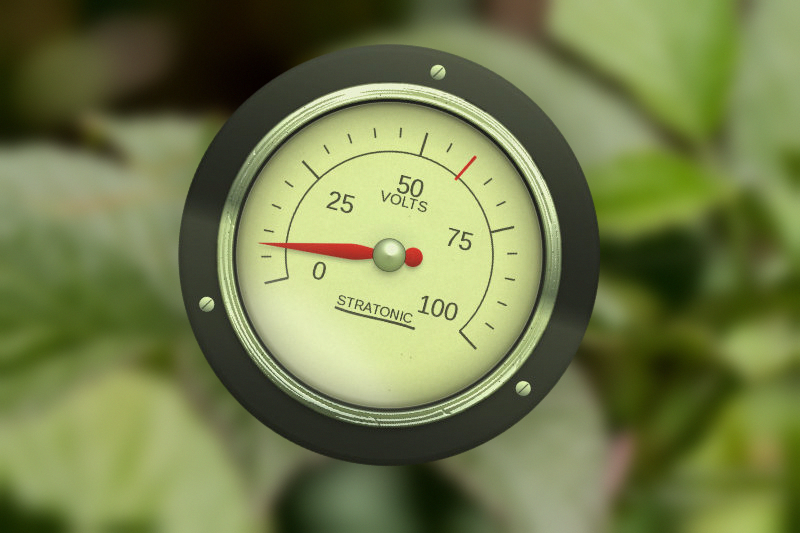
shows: value=7.5 unit=V
